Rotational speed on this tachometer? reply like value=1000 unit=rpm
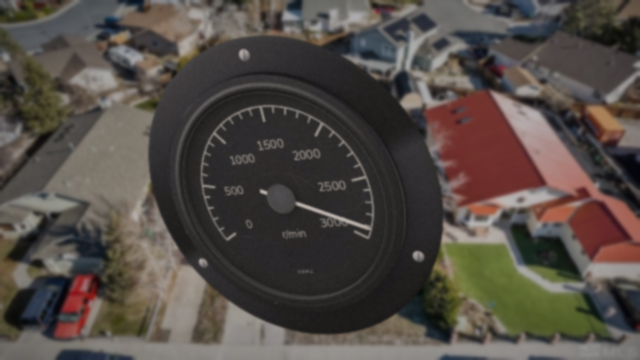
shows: value=2900 unit=rpm
